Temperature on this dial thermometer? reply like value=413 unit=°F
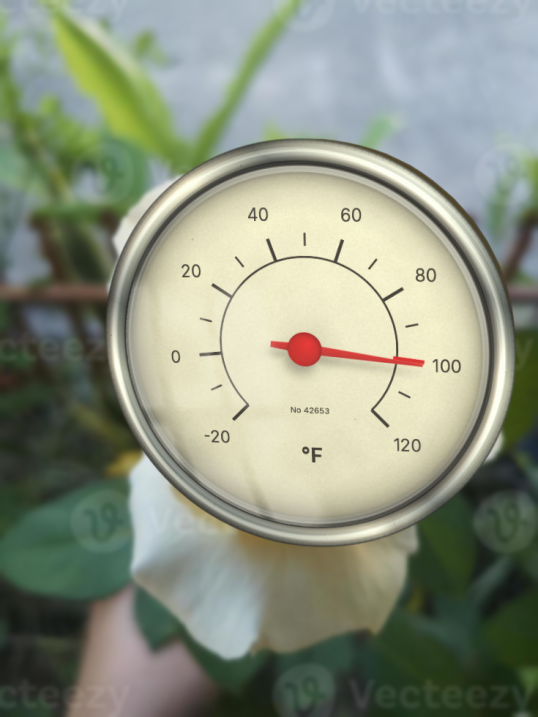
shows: value=100 unit=°F
